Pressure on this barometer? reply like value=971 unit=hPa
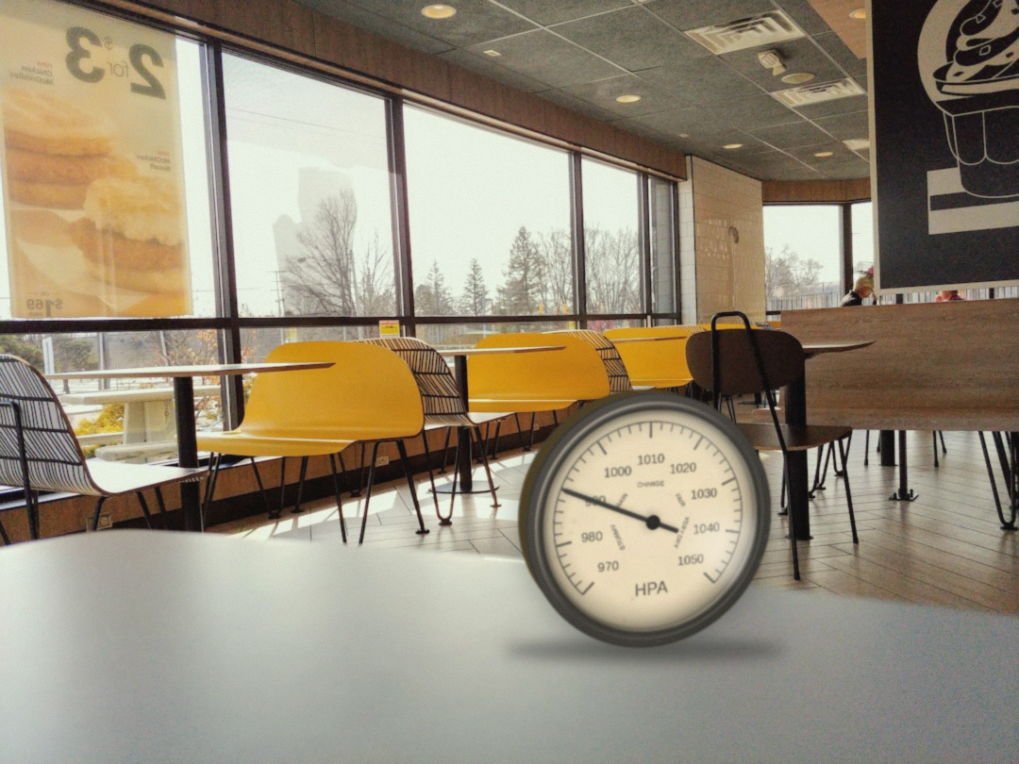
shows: value=990 unit=hPa
